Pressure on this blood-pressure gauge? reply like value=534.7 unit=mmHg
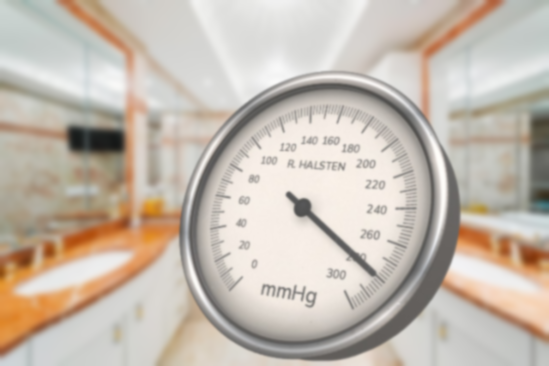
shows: value=280 unit=mmHg
